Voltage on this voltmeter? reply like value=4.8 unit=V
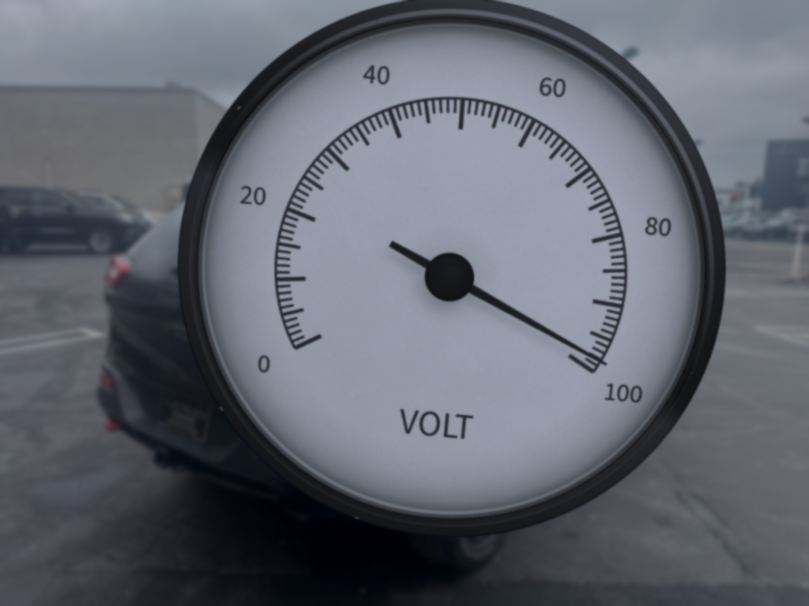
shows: value=98 unit=V
